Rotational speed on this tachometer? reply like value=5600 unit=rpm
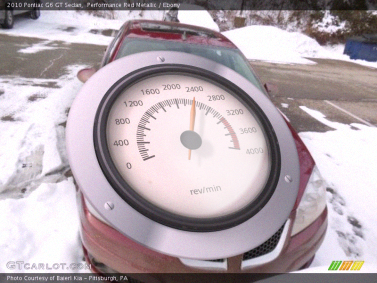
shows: value=2400 unit=rpm
